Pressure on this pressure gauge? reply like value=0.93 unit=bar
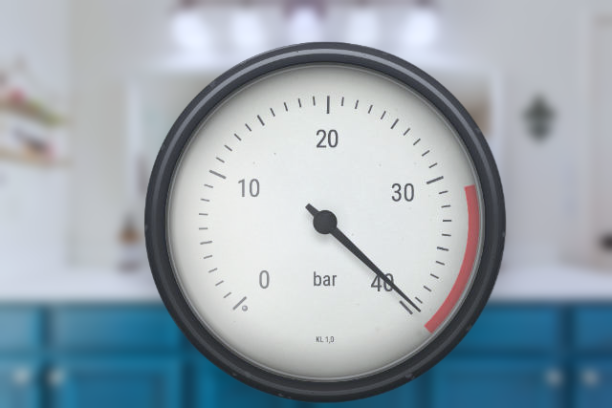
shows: value=39.5 unit=bar
